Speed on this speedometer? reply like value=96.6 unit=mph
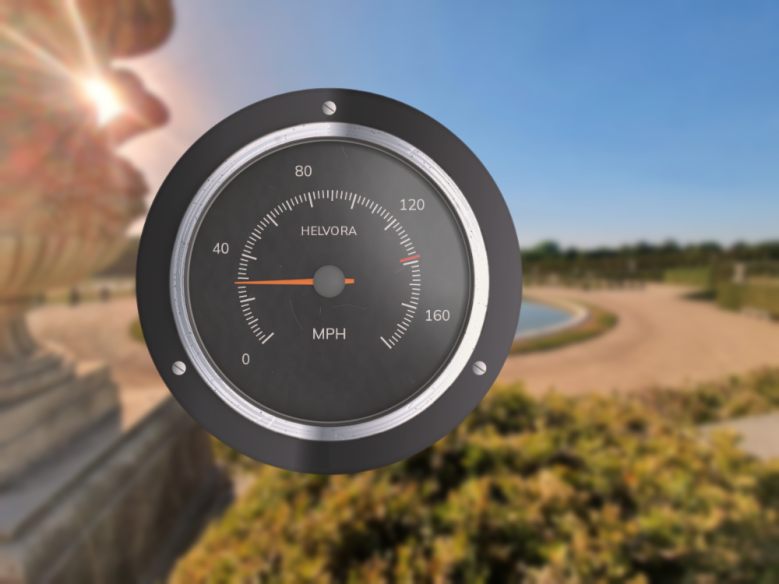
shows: value=28 unit=mph
